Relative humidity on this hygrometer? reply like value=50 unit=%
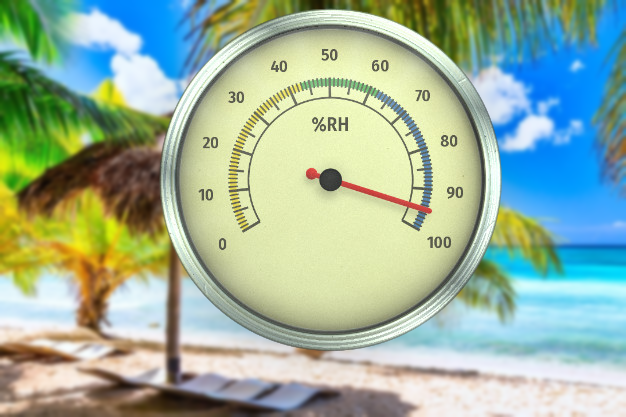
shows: value=95 unit=%
